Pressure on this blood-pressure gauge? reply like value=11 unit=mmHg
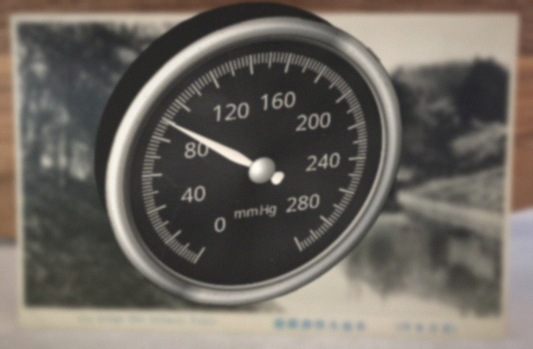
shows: value=90 unit=mmHg
